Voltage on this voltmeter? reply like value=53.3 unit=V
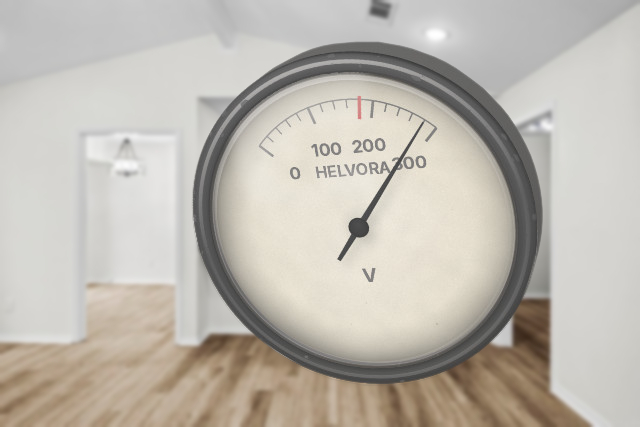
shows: value=280 unit=V
